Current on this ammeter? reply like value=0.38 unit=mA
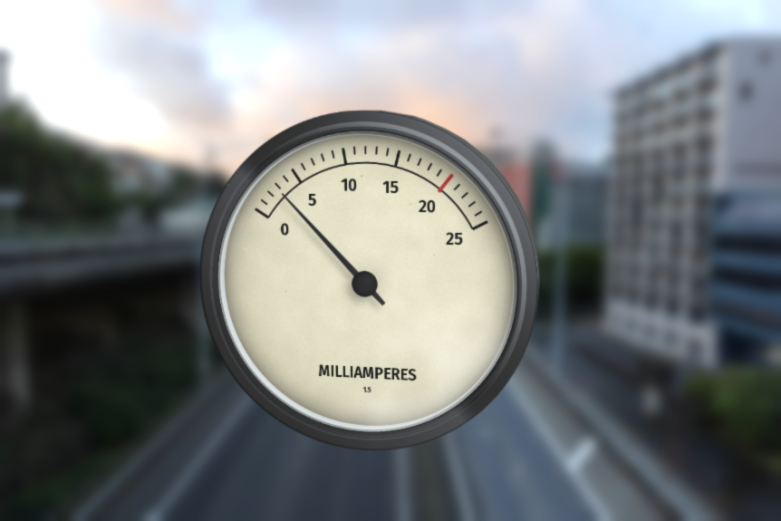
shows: value=3 unit=mA
